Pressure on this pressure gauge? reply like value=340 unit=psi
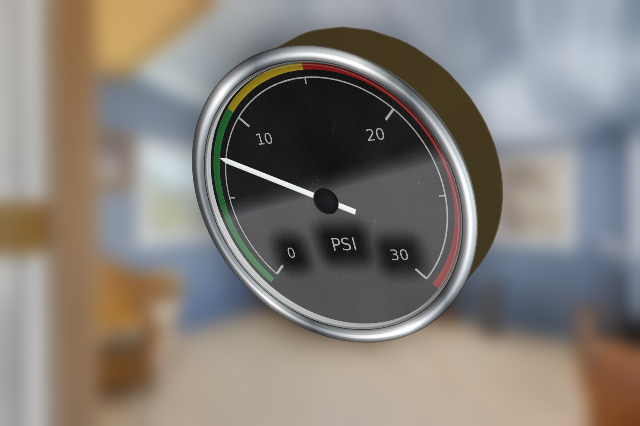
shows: value=7.5 unit=psi
